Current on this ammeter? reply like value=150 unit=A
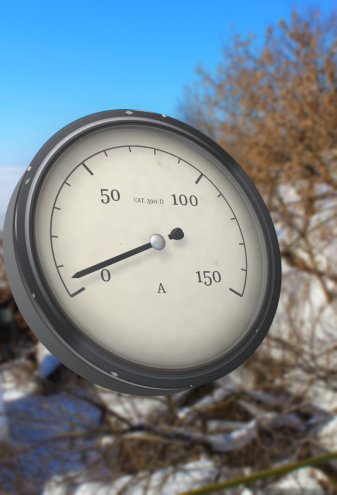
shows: value=5 unit=A
